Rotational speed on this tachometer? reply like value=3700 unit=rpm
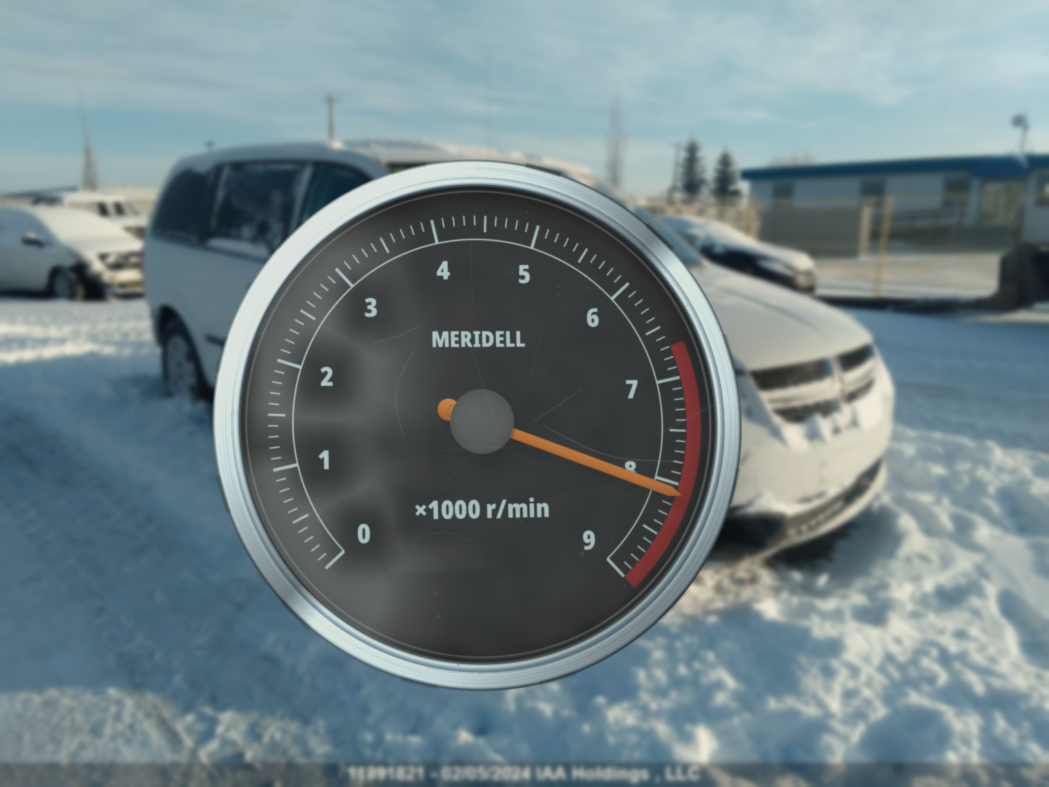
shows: value=8100 unit=rpm
